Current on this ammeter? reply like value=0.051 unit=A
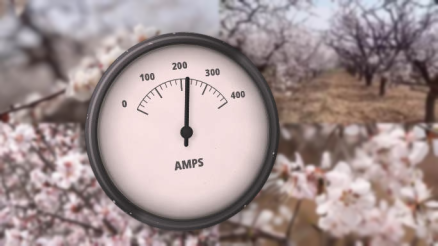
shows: value=220 unit=A
